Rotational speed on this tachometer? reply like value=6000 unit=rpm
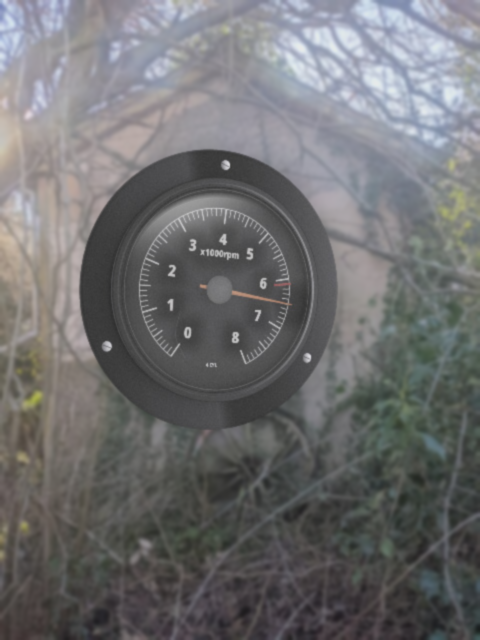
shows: value=6500 unit=rpm
